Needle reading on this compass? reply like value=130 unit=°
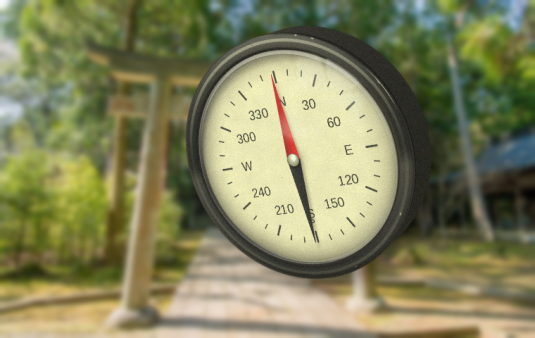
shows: value=0 unit=°
